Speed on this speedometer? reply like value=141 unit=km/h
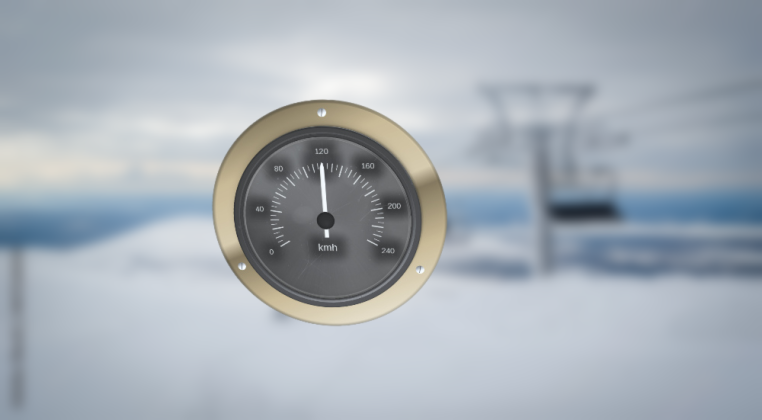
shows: value=120 unit=km/h
